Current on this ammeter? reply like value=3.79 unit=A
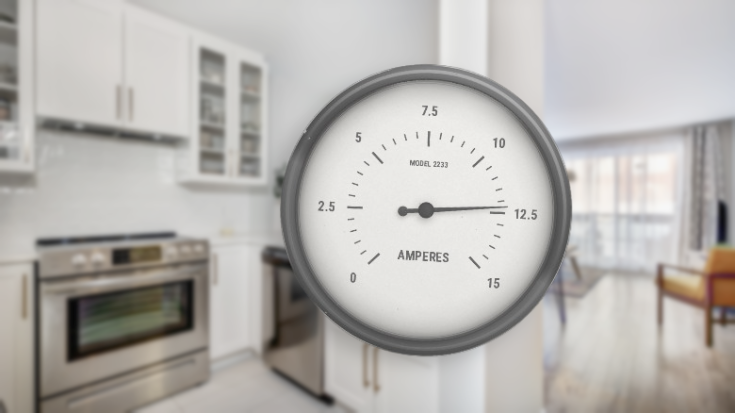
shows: value=12.25 unit=A
